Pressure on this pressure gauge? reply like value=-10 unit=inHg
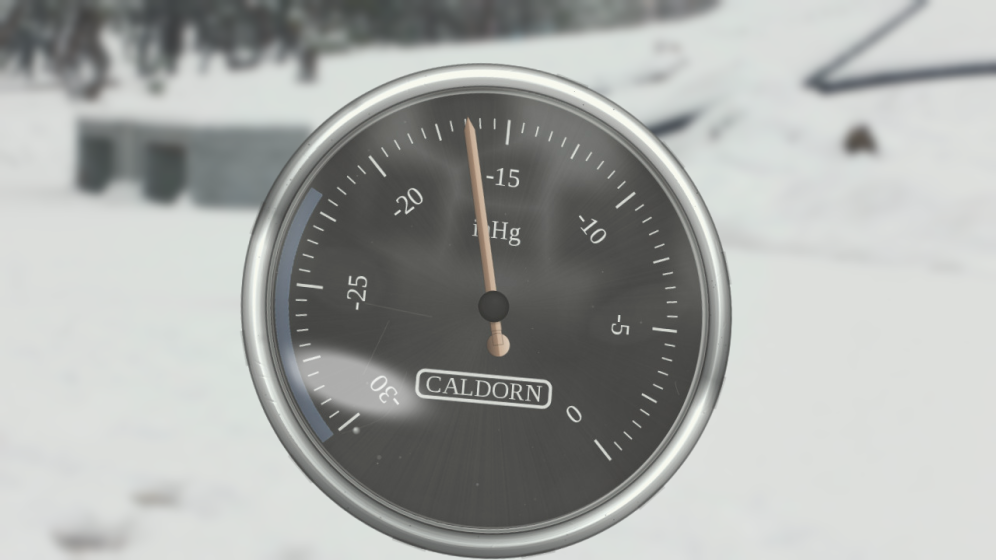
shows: value=-16.5 unit=inHg
